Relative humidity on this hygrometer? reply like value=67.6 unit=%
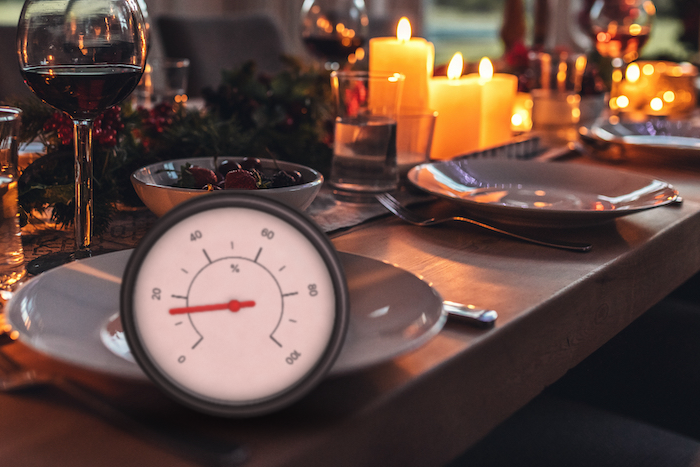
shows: value=15 unit=%
